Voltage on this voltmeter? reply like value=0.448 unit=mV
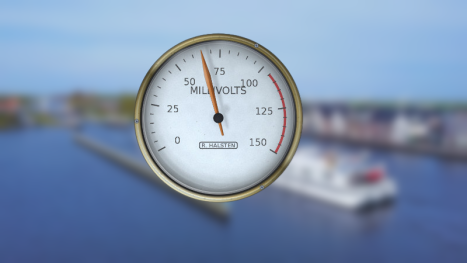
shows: value=65 unit=mV
